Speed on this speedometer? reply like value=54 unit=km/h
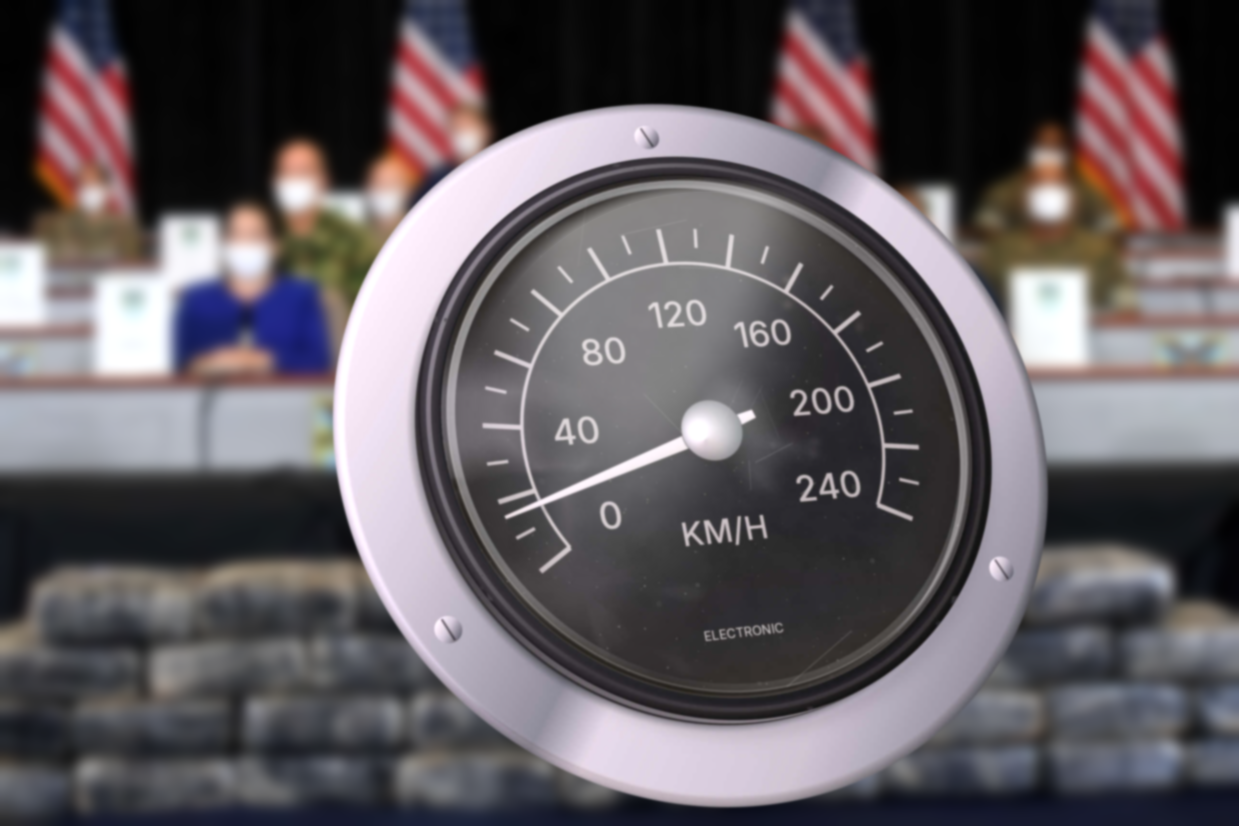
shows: value=15 unit=km/h
